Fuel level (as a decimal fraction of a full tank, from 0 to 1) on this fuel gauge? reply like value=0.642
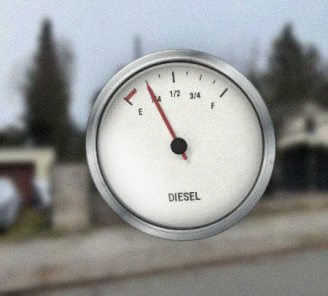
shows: value=0.25
